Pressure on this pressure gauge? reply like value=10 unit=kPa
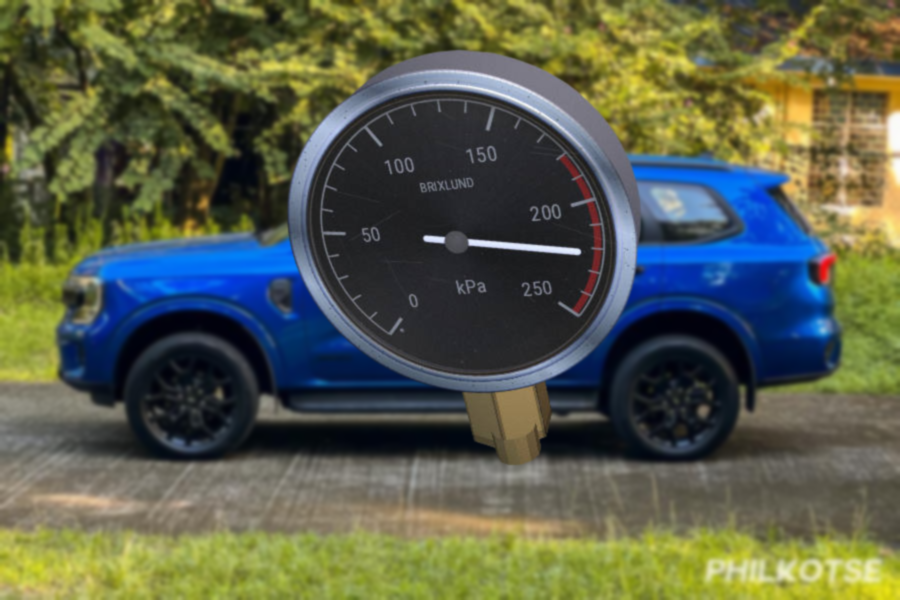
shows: value=220 unit=kPa
